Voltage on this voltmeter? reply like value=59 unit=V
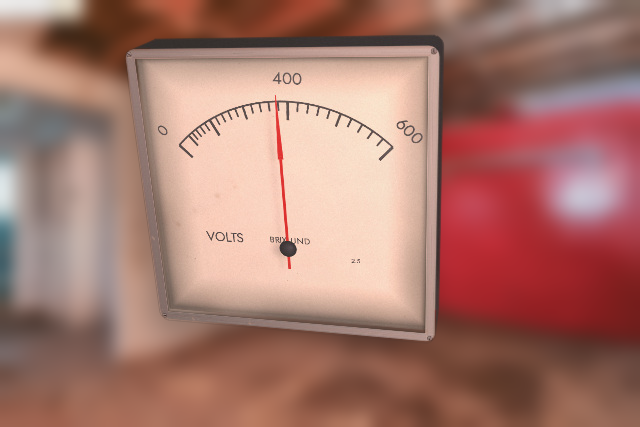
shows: value=380 unit=V
